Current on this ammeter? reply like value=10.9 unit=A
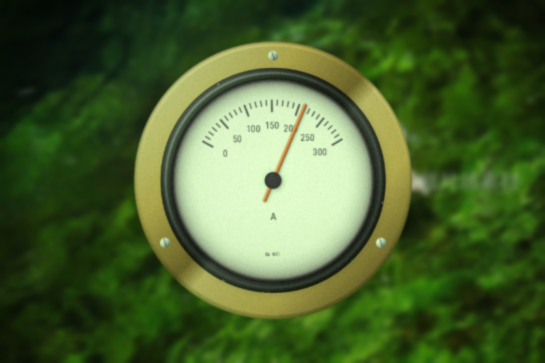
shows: value=210 unit=A
